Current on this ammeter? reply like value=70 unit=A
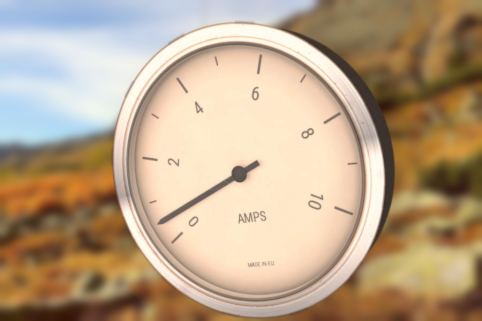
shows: value=0.5 unit=A
